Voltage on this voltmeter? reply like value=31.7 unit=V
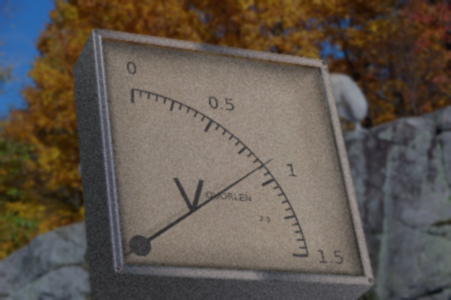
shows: value=0.9 unit=V
